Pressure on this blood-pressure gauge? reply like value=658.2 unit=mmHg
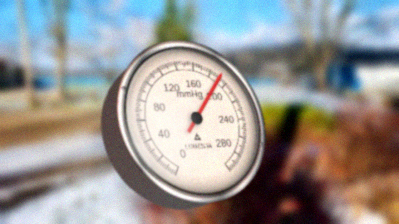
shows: value=190 unit=mmHg
